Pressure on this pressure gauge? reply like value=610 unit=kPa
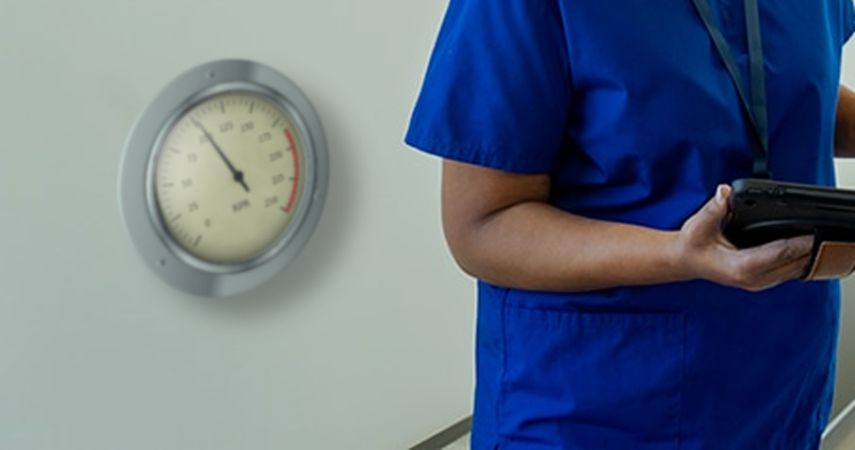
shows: value=100 unit=kPa
